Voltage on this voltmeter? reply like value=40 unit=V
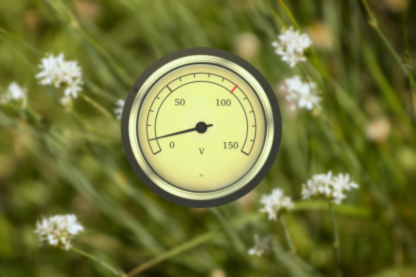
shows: value=10 unit=V
